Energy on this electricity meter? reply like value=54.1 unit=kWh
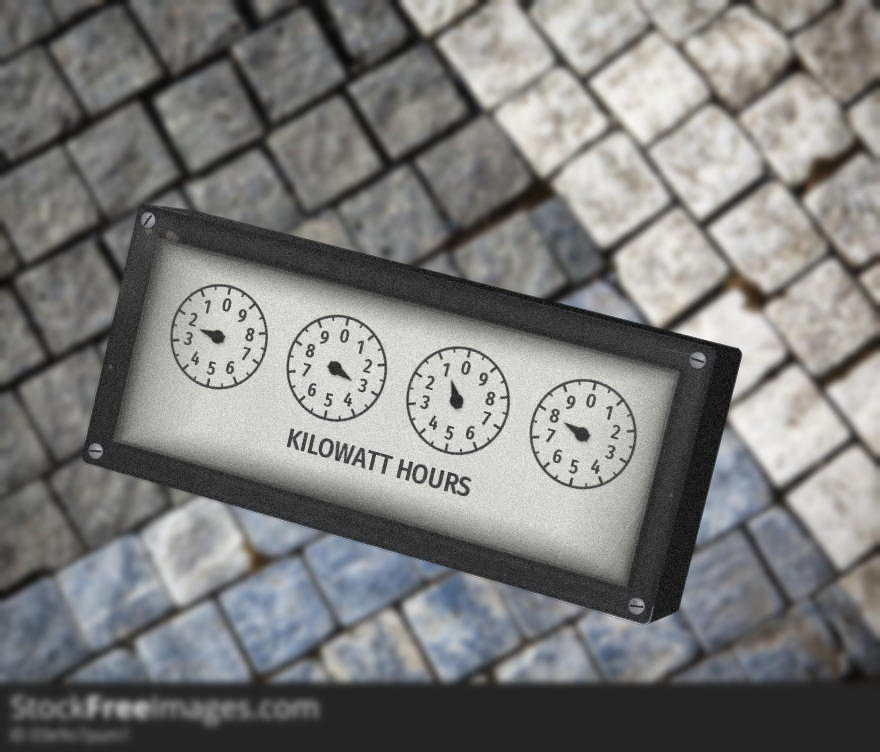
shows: value=2308 unit=kWh
